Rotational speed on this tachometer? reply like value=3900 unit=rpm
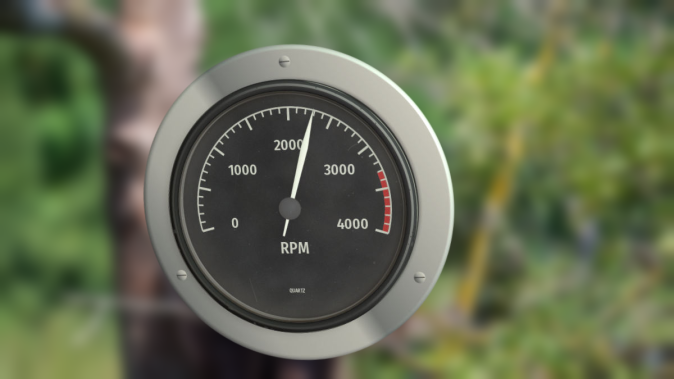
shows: value=2300 unit=rpm
